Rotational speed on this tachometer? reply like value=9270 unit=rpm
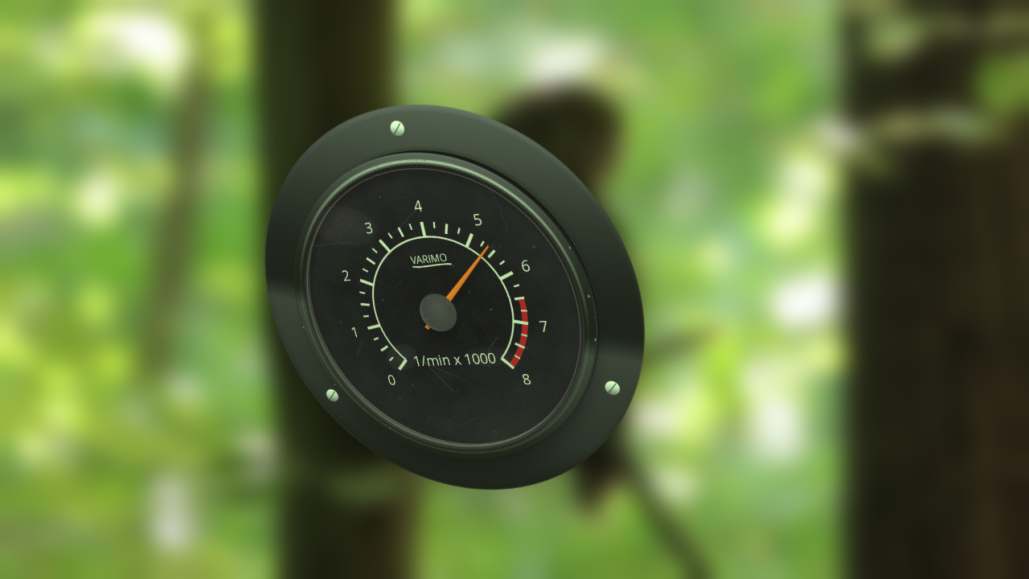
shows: value=5375 unit=rpm
